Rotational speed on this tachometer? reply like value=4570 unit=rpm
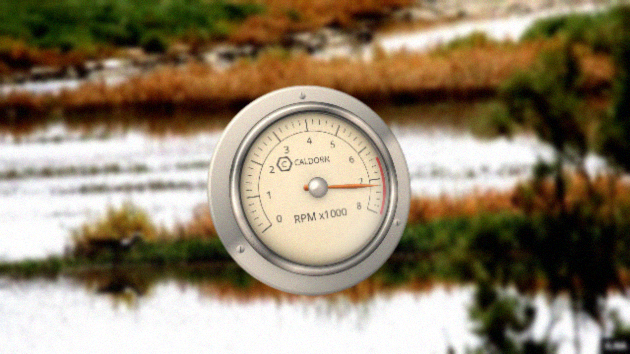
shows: value=7200 unit=rpm
